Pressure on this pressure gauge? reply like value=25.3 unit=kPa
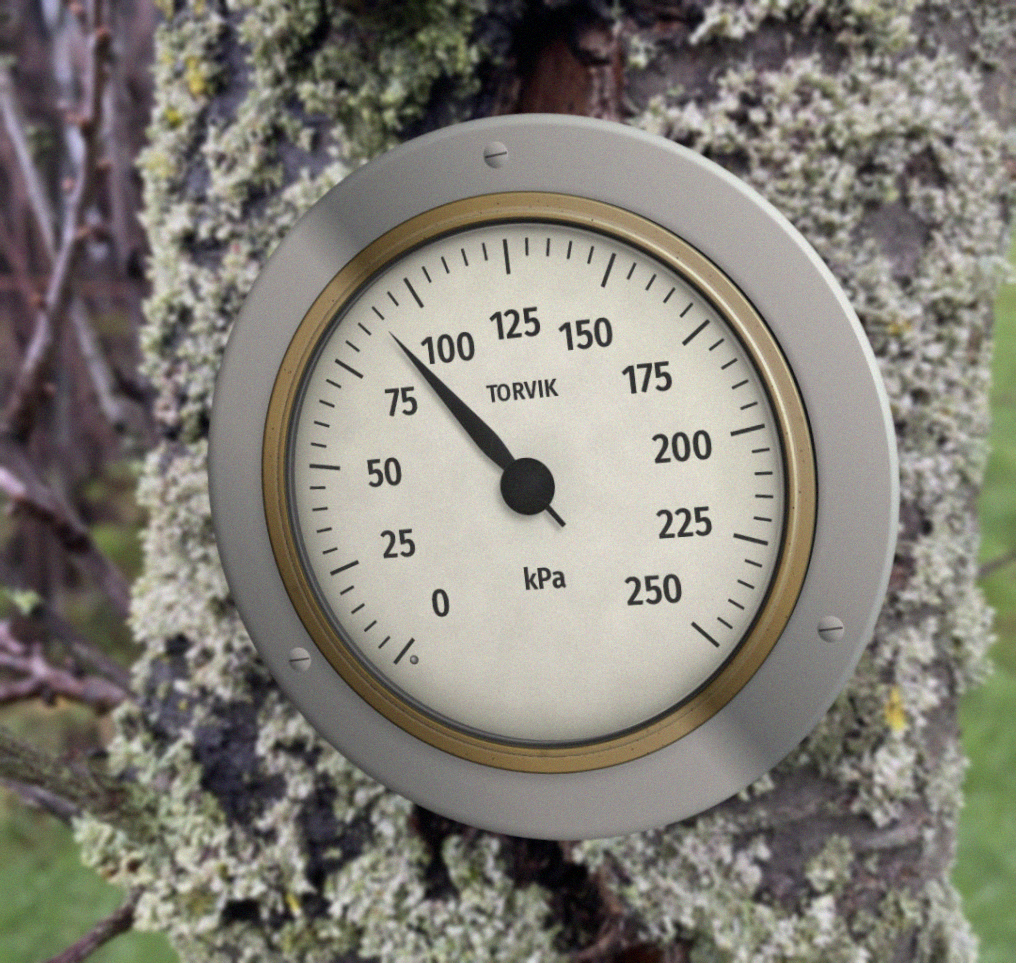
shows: value=90 unit=kPa
